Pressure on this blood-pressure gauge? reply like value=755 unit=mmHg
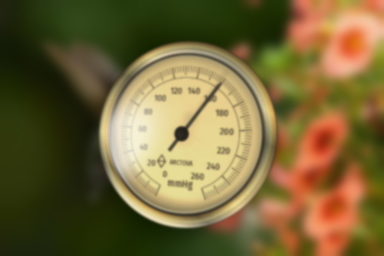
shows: value=160 unit=mmHg
